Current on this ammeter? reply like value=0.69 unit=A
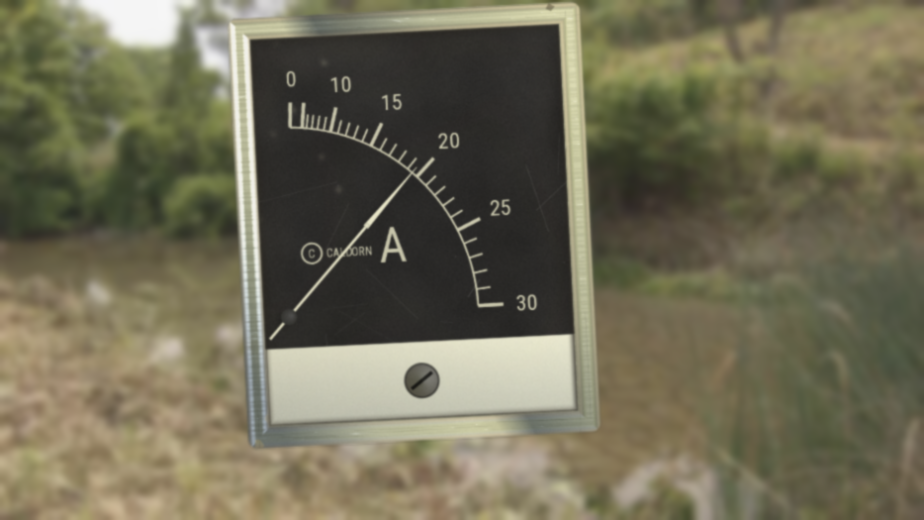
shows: value=19.5 unit=A
